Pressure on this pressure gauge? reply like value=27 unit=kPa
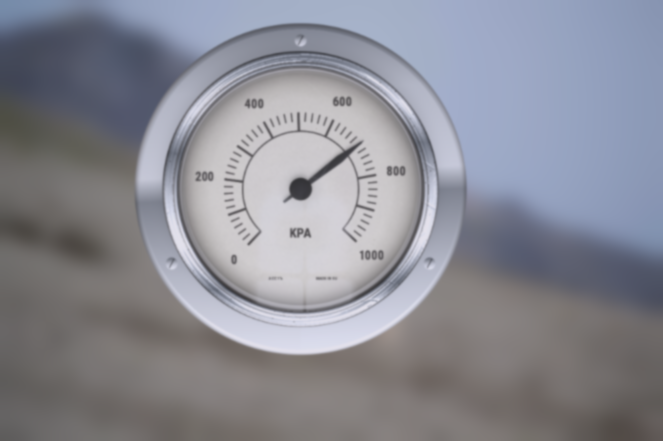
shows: value=700 unit=kPa
